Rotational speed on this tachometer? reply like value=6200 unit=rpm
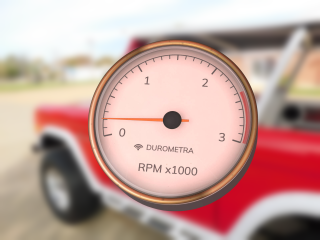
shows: value=200 unit=rpm
